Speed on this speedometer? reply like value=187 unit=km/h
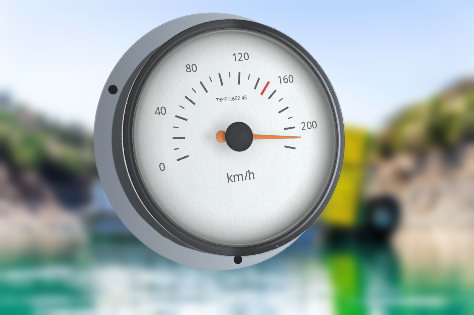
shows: value=210 unit=km/h
